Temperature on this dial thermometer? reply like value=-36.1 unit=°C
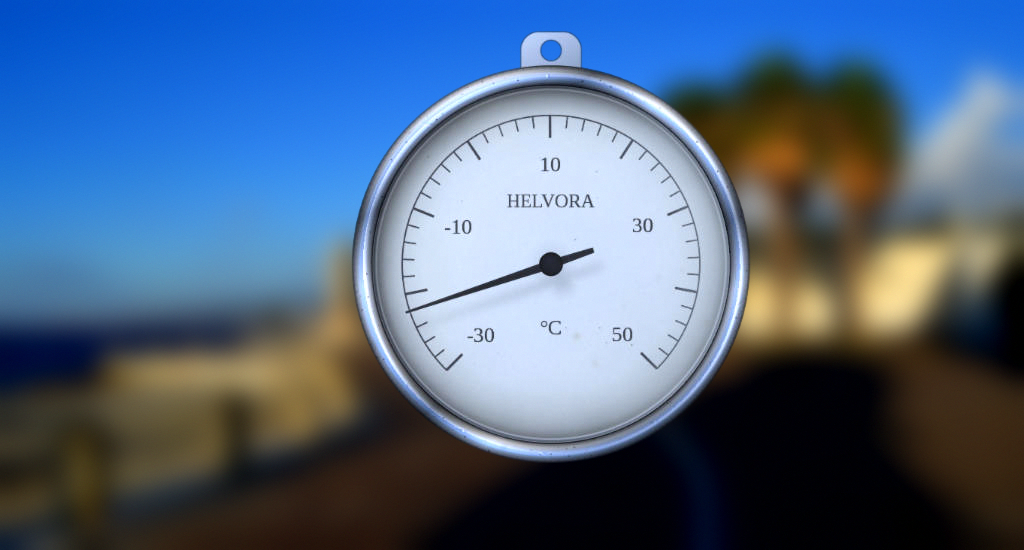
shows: value=-22 unit=°C
